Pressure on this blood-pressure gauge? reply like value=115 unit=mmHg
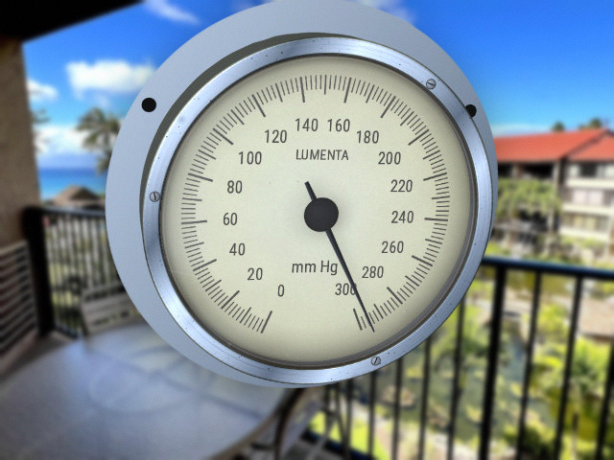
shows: value=296 unit=mmHg
